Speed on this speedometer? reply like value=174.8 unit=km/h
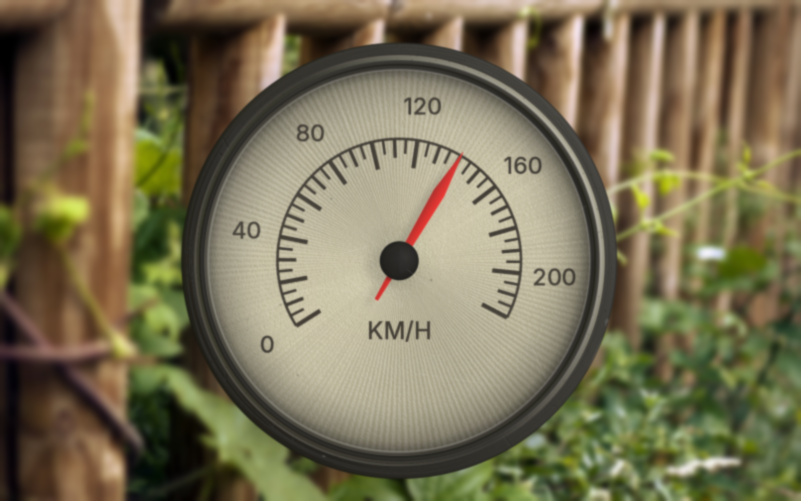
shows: value=140 unit=km/h
